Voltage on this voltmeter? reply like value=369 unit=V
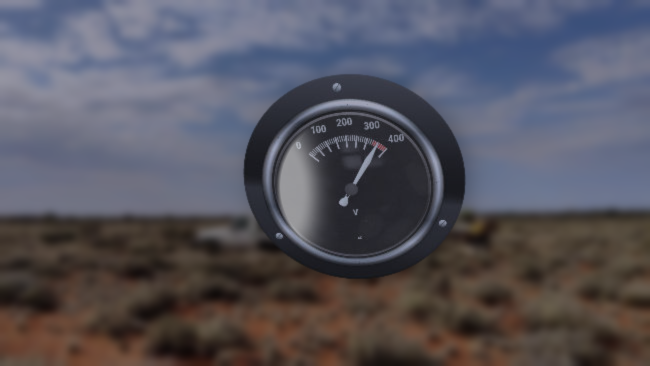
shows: value=350 unit=V
